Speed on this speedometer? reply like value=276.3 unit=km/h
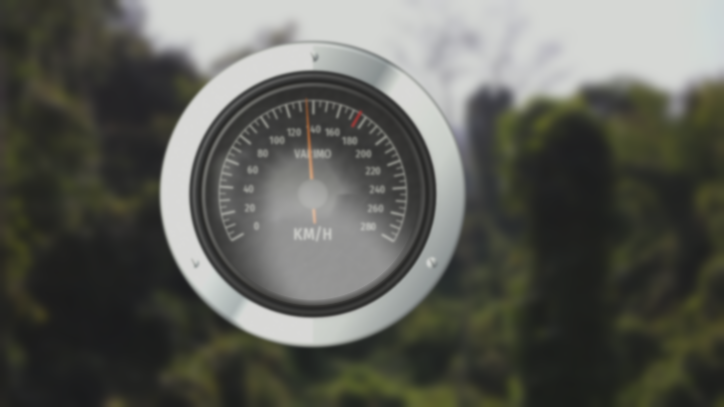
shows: value=135 unit=km/h
